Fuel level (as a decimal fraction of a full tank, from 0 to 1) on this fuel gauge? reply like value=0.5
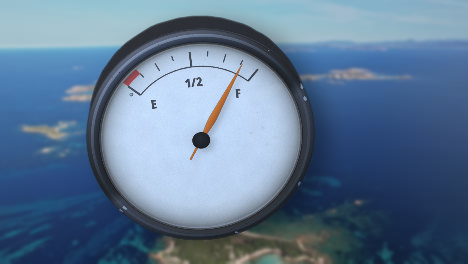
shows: value=0.875
